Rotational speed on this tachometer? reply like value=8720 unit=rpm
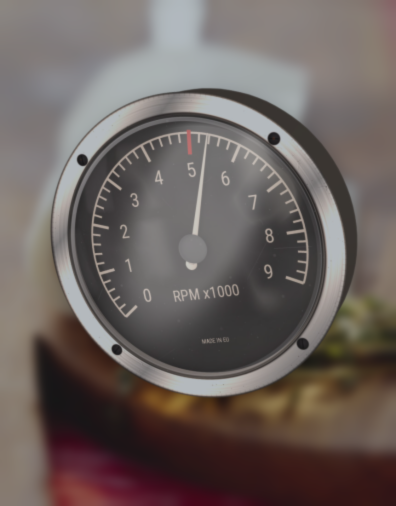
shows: value=5400 unit=rpm
